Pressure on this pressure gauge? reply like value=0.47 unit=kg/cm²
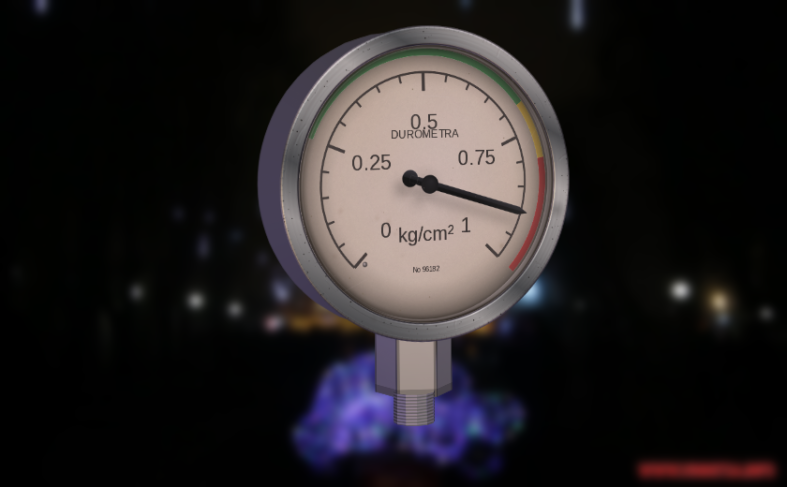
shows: value=0.9 unit=kg/cm²
